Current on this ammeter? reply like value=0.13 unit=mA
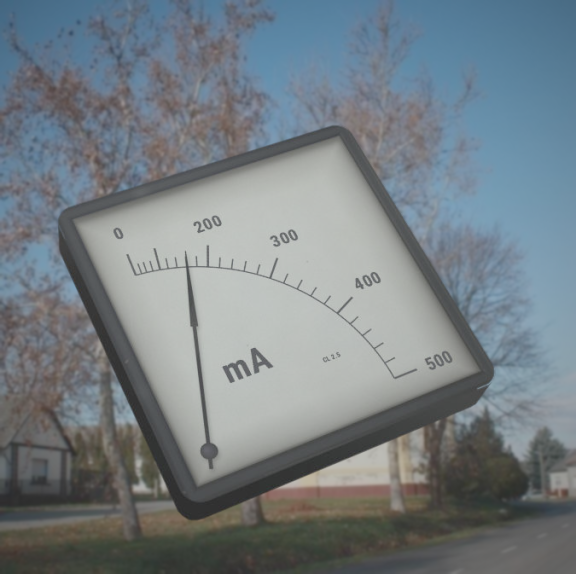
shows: value=160 unit=mA
